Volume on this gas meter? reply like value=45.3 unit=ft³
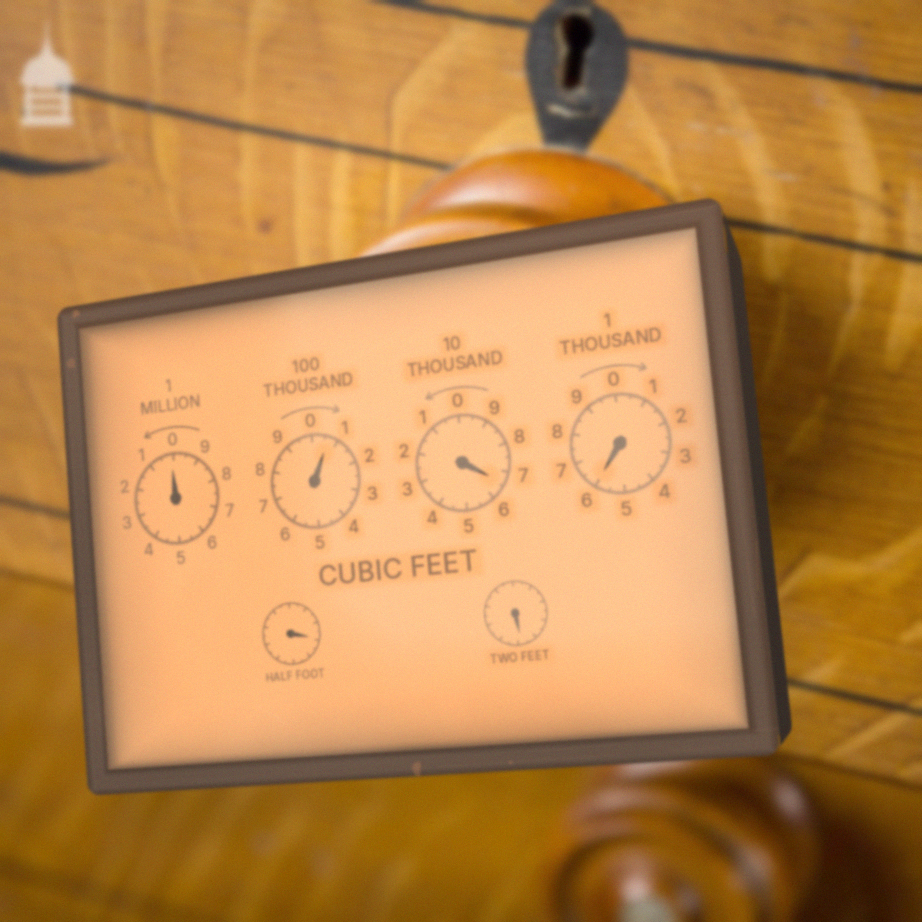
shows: value=6600 unit=ft³
